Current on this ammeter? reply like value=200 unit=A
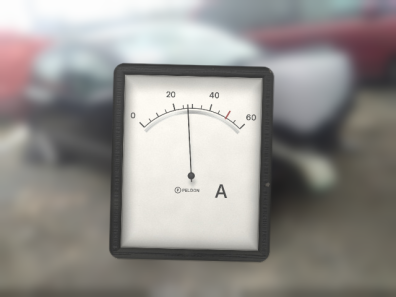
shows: value=27.5 unit=A
